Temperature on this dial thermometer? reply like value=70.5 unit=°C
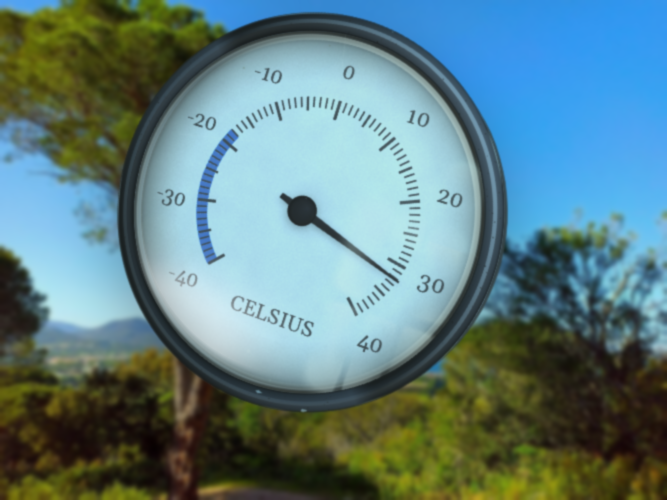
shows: value=32 unit=°C
